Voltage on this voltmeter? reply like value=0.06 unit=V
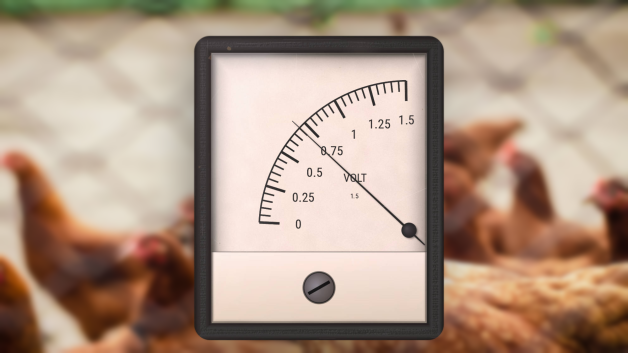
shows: value=0.7 unit=V
